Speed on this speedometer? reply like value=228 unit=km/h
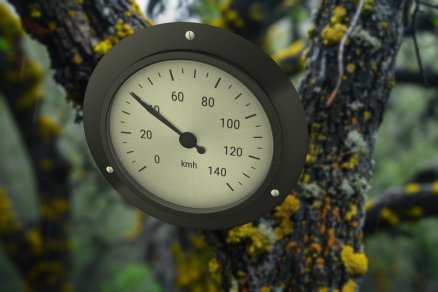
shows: value=40 unit=km/h
